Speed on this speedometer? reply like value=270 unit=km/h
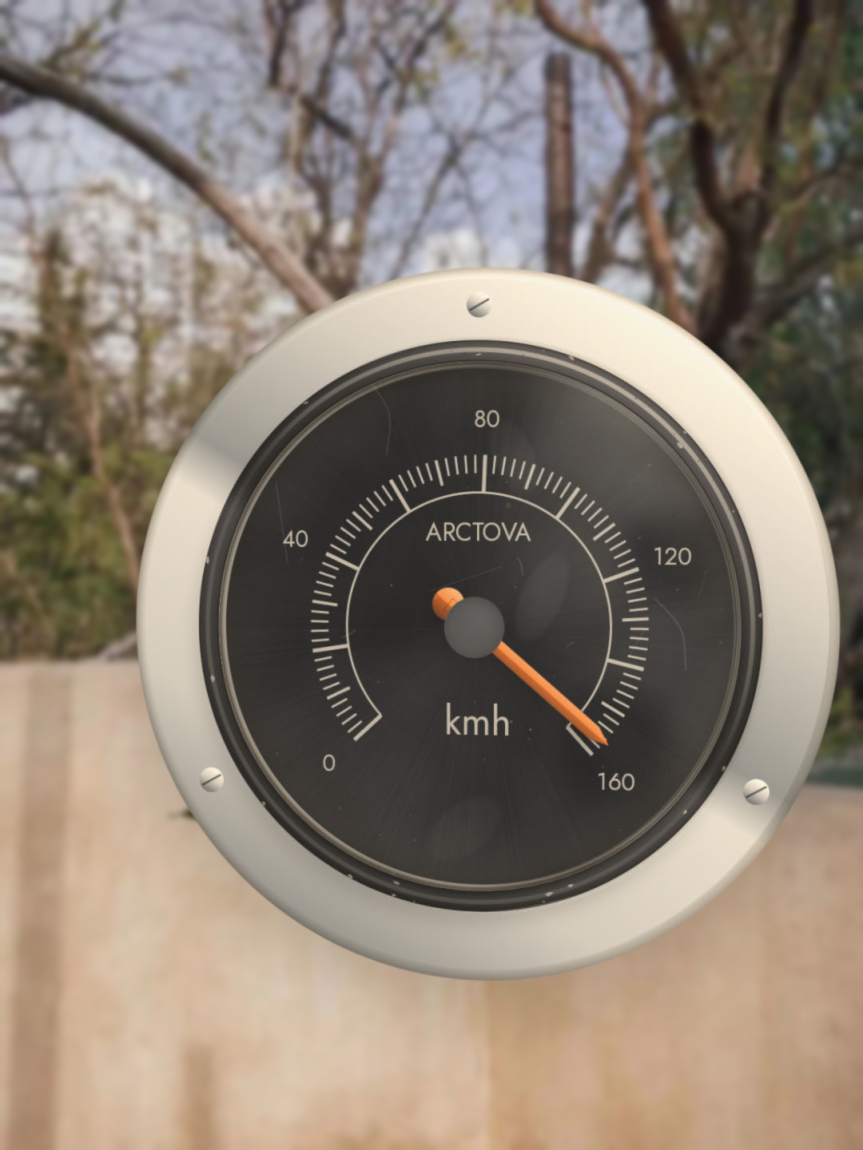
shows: value=156 unit=km/h
